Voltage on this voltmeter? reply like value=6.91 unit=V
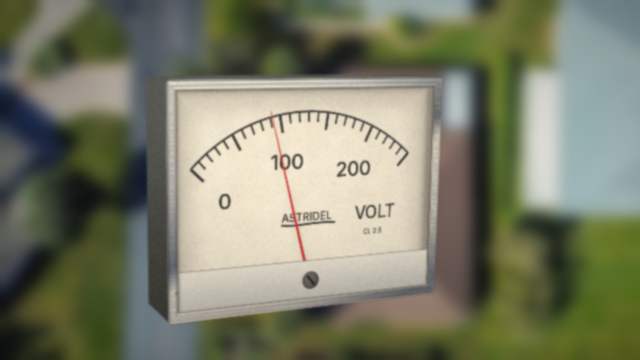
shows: value=90 unit=V
